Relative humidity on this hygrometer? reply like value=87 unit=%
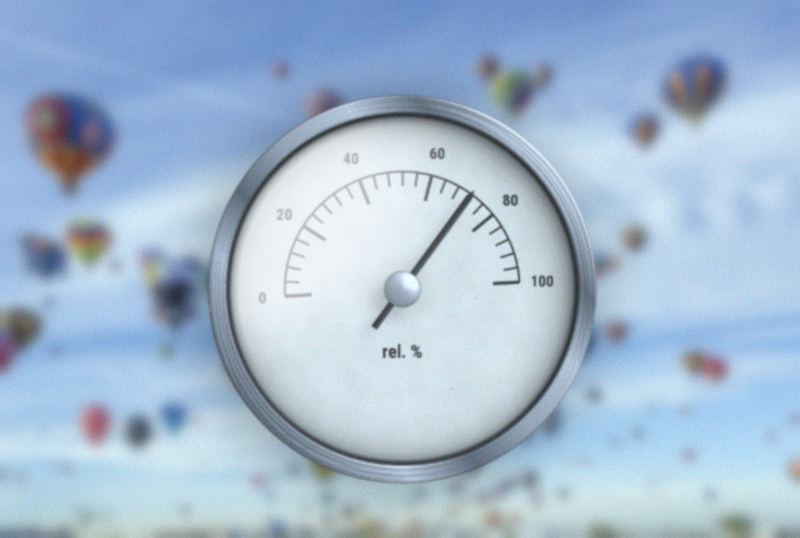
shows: value=72 unit=%
